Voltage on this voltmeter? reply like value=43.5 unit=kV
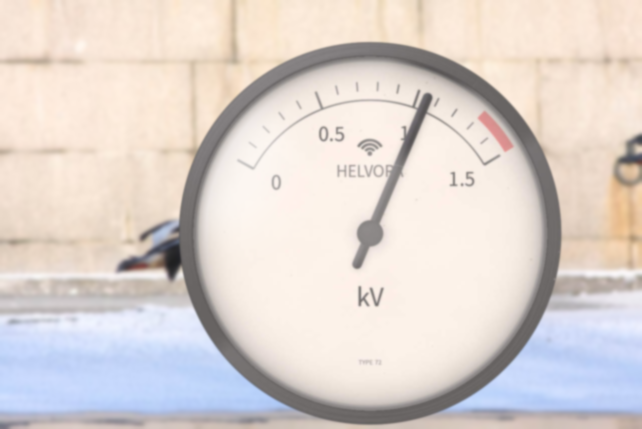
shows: value=1.05 unit=kV
